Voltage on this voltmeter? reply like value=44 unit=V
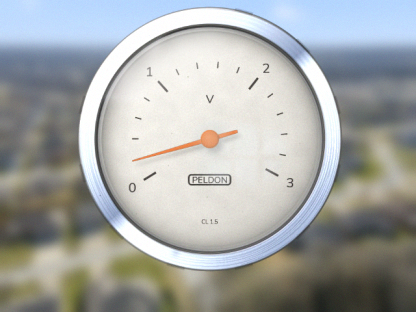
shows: value=0.2 unit=V
